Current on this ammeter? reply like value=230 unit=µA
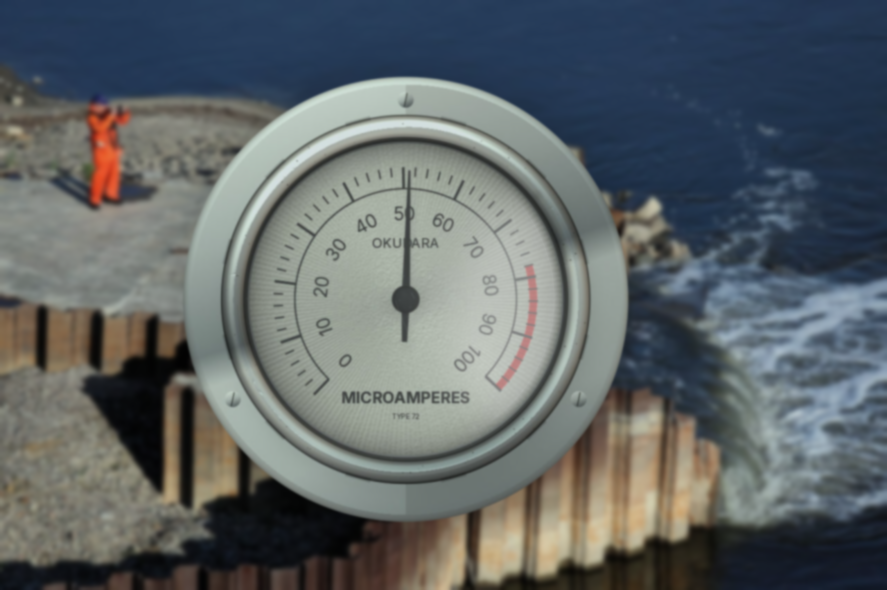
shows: value=51 unit=µA
